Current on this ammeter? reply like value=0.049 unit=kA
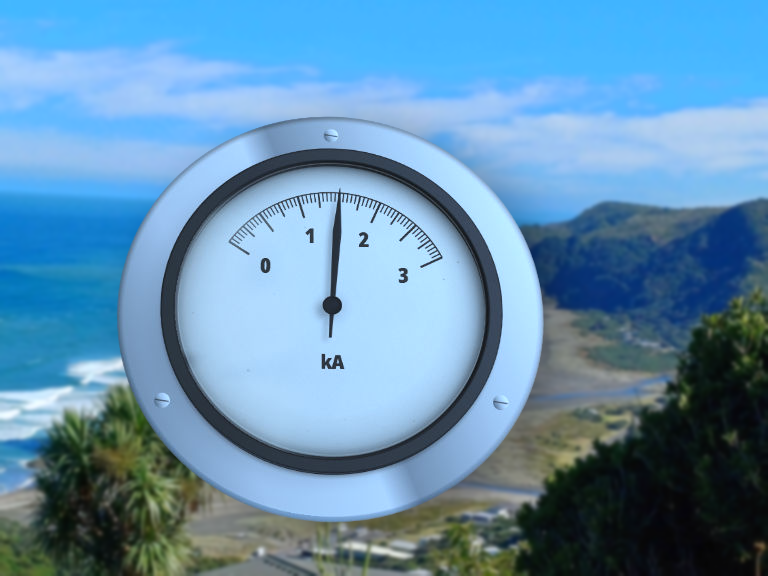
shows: value=1.5 unit=kA
